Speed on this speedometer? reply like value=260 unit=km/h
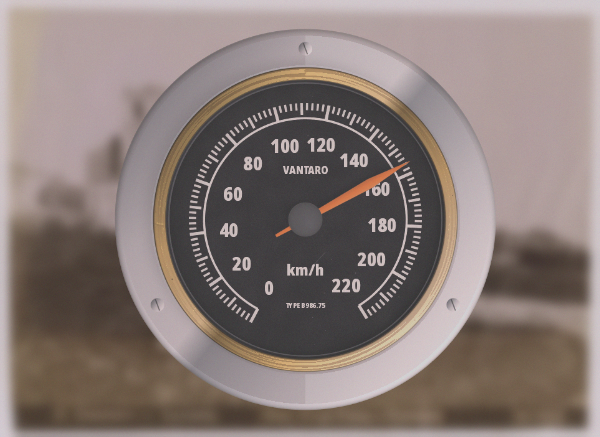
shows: value=156 unit=km/h
